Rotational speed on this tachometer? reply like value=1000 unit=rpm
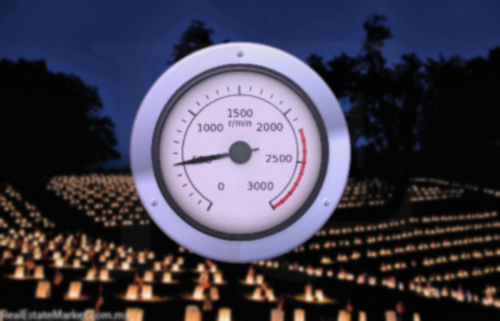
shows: value=500 unit=rpm
